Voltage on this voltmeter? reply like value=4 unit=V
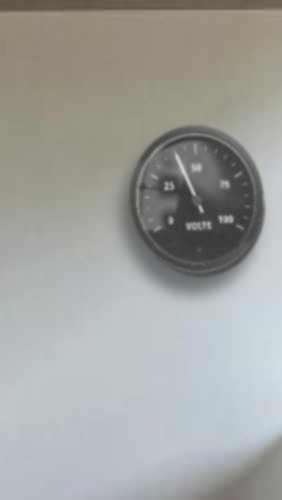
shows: value=40 unit=V
